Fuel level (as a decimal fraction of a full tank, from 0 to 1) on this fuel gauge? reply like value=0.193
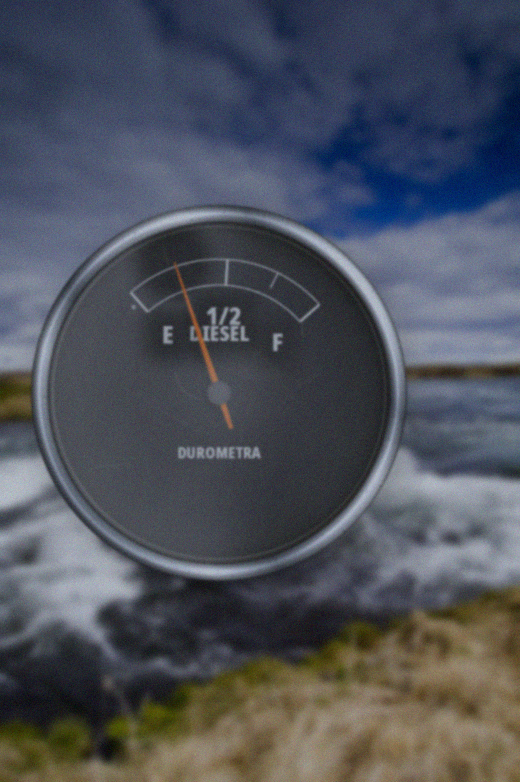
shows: value=0.25
